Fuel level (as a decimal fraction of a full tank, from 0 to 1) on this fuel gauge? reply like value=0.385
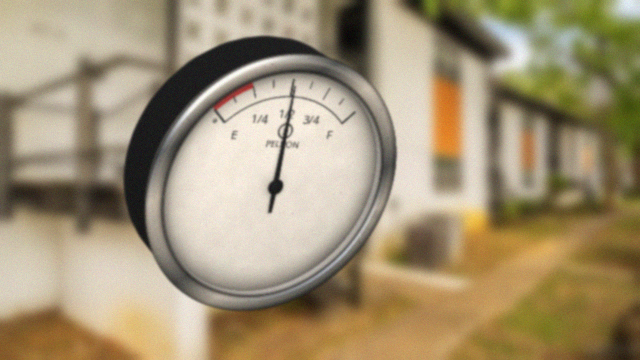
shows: value=0.5
